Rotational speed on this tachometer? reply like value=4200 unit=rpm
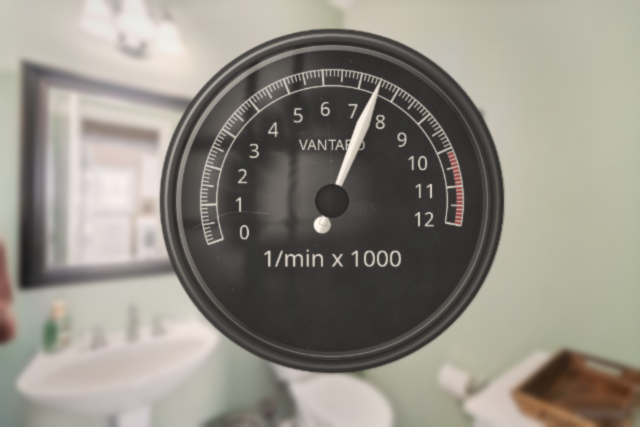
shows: value=7500 unit=rpm
